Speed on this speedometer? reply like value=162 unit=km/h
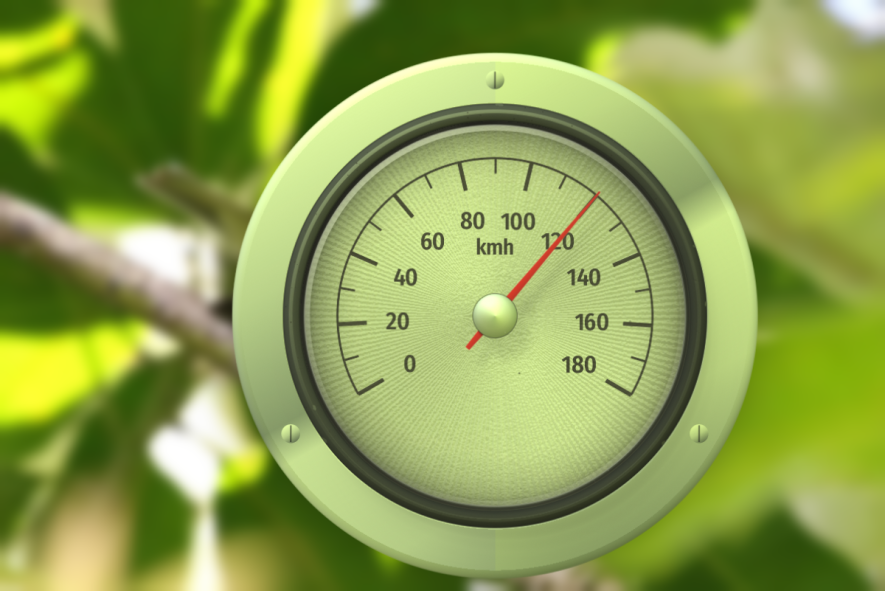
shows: value=120 unit=km/h
